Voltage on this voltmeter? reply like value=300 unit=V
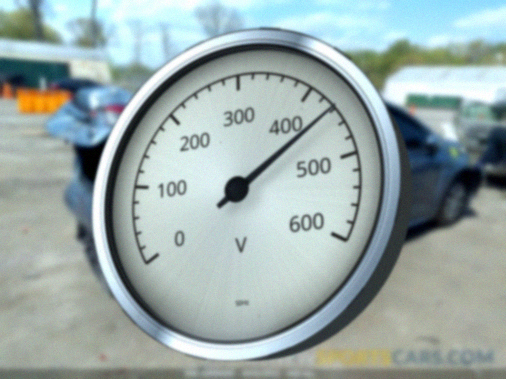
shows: value=440 unit=V
